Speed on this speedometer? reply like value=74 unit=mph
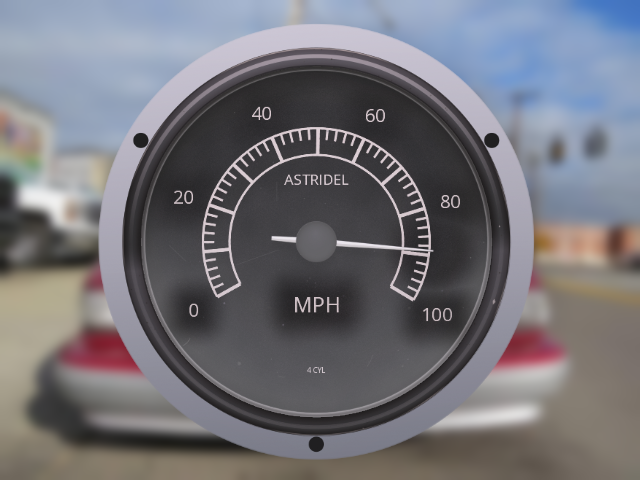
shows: value=89 unit=mph
